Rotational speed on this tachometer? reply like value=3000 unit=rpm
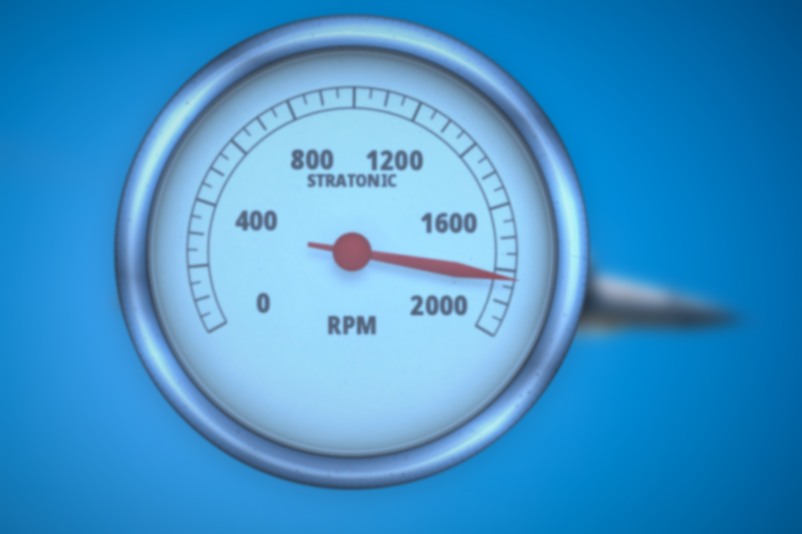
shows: value=1825 unit=rpm
